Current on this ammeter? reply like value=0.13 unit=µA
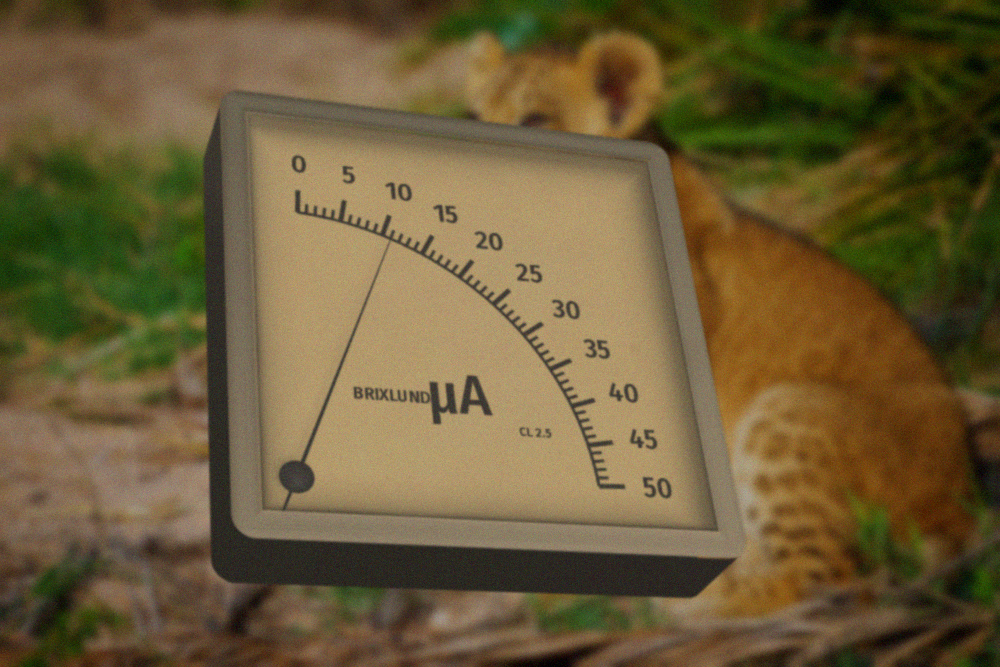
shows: value=11 unit=µA
